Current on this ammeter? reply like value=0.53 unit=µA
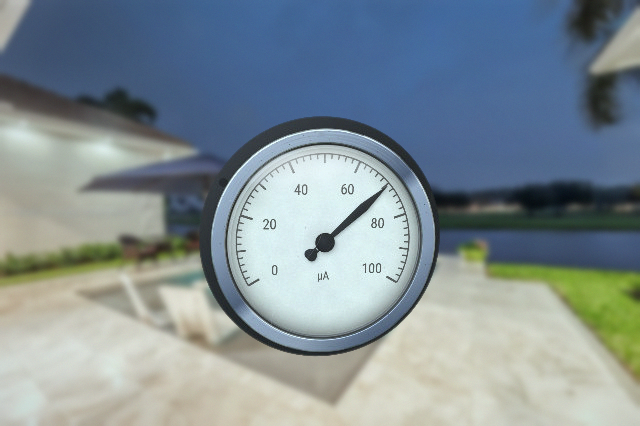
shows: value=70 unit=µA
